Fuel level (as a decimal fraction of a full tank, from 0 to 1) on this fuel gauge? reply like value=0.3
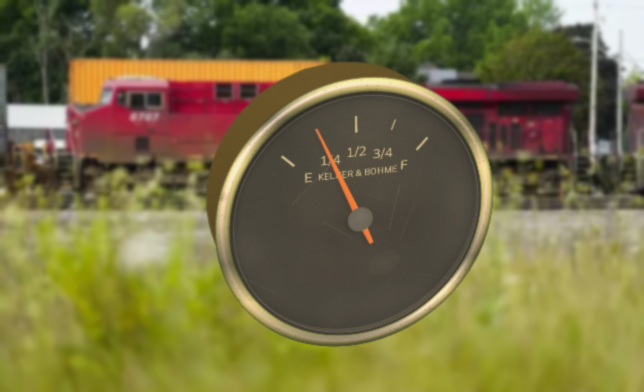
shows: value=0.25
